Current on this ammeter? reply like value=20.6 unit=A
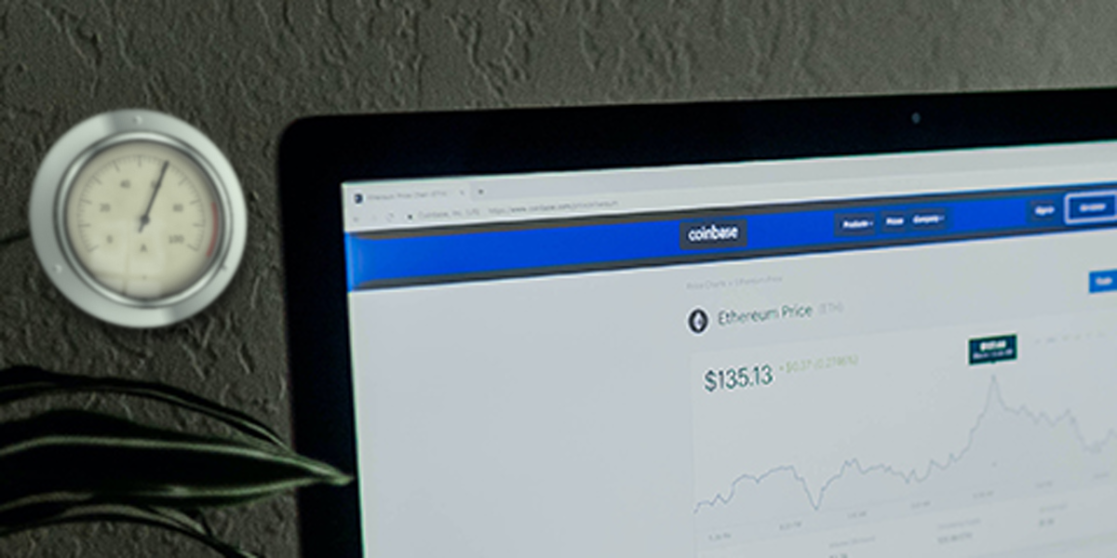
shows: value=60 unit=A
